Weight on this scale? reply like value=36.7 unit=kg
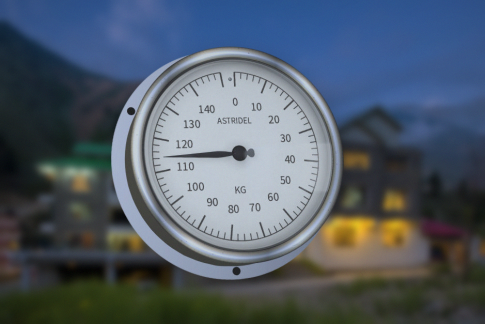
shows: value=114 unit=kg
